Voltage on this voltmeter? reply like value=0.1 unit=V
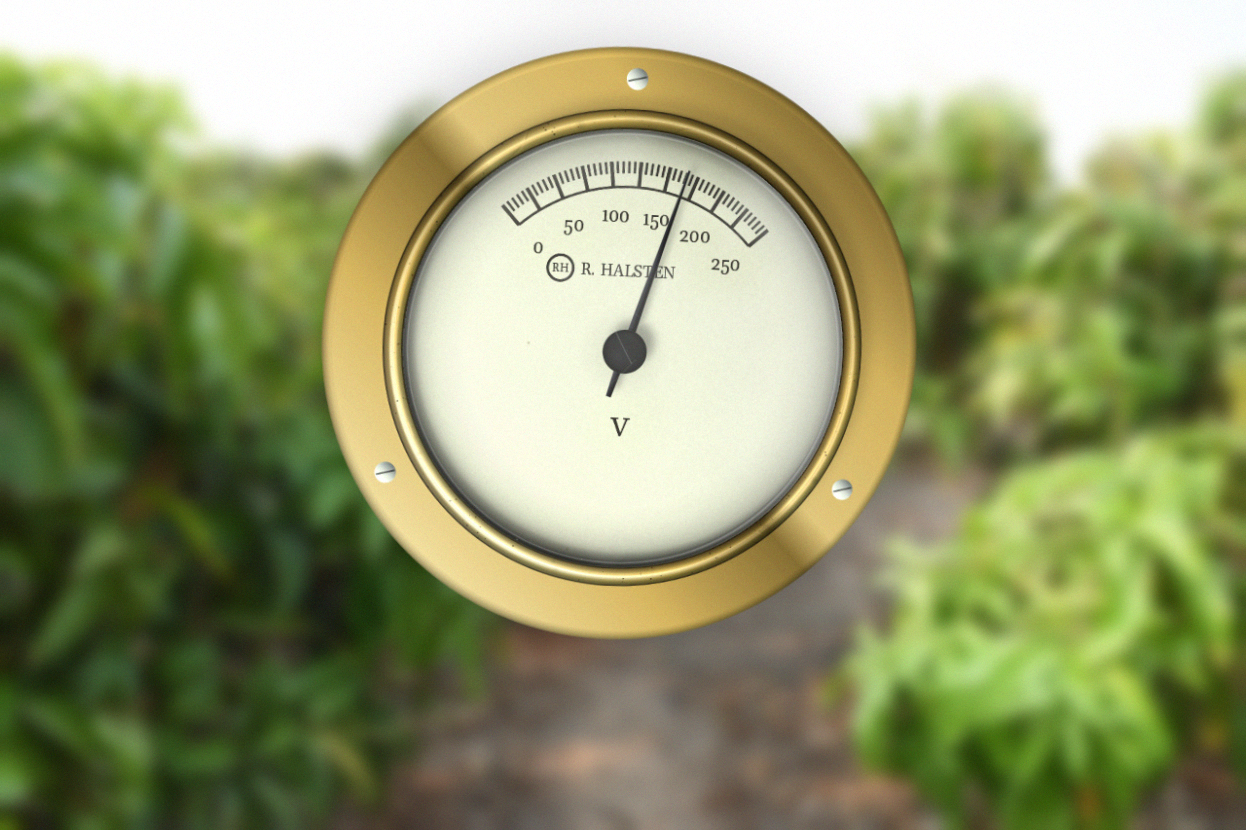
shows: value=165 unit=V
